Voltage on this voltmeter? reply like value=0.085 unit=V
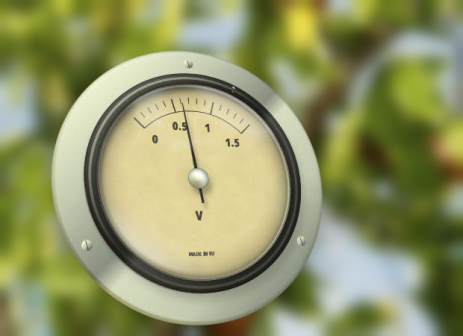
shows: value=0.6 unit=V
